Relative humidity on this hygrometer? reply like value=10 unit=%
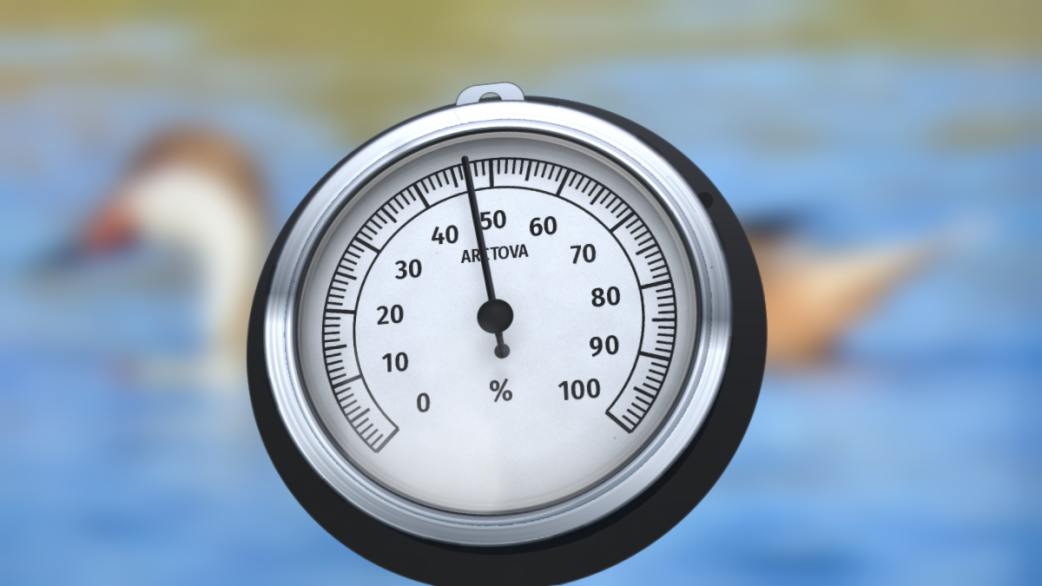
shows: value=47 unit=%
